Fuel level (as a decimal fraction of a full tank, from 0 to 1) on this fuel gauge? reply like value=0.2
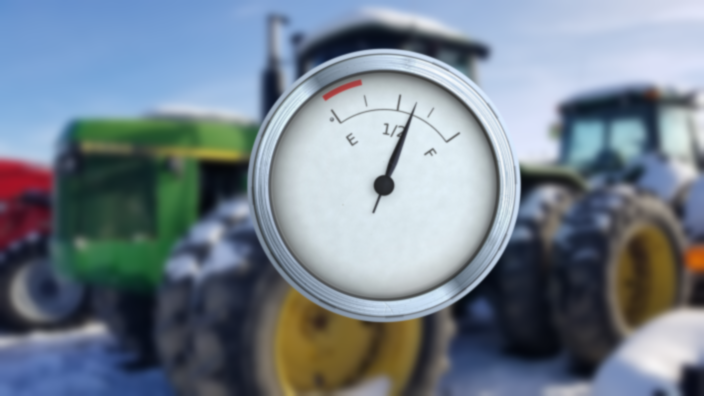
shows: value=0.625
